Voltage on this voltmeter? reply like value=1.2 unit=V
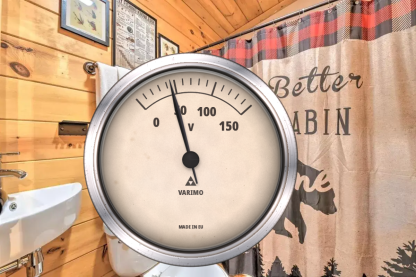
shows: value=45 unit=V
